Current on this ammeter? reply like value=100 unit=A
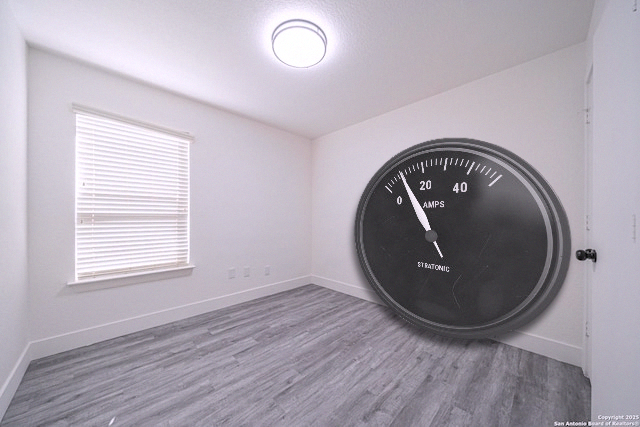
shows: value=10 unit=A
